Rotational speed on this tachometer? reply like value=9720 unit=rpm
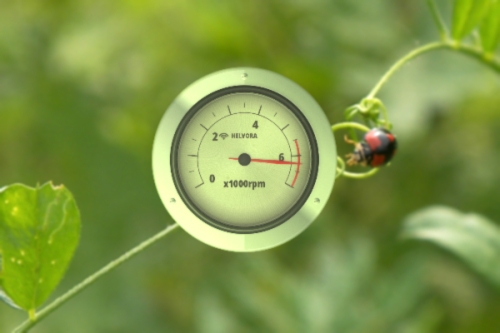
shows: value=6250 unit=rpm
